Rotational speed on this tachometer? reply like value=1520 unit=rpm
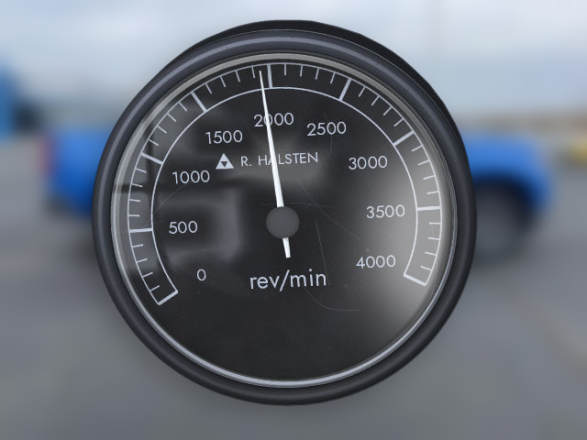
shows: value=1950 unit=rpm
